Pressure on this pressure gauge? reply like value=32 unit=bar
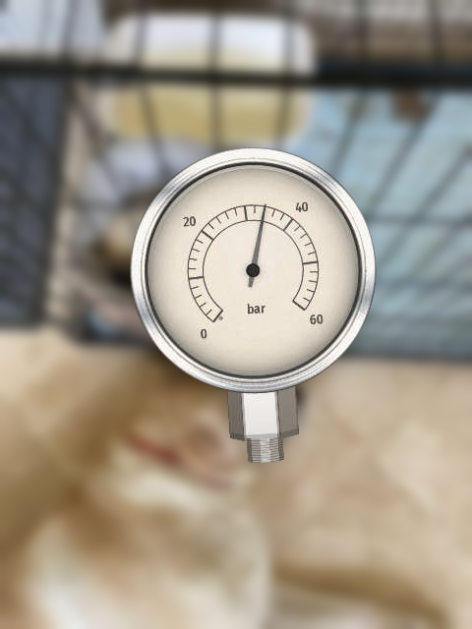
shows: value=34 unit=bar
